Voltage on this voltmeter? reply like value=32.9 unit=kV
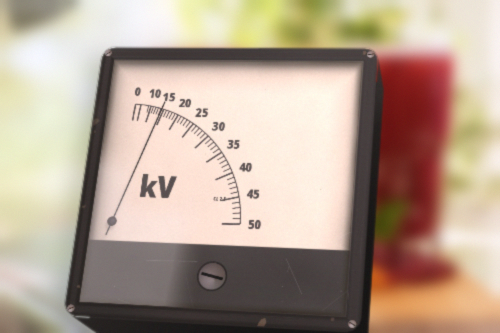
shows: value=15 unit=kV
